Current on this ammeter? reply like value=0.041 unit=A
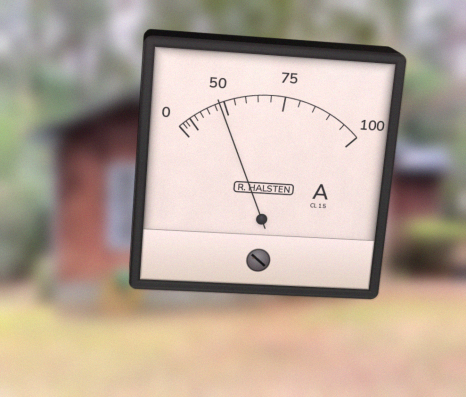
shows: value=47.5 unit=A
